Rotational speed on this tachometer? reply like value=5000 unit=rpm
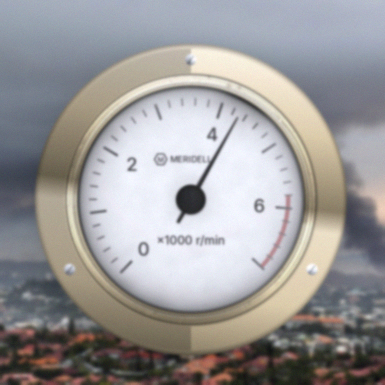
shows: value=4300 unit=rpm
